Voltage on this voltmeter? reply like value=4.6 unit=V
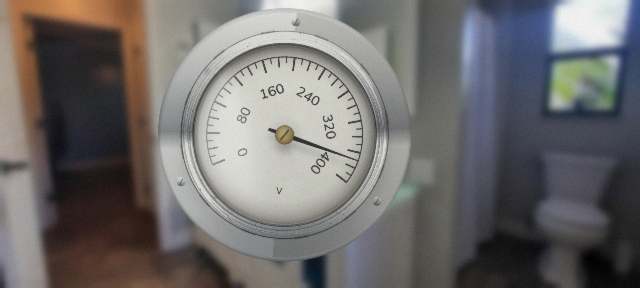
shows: value=370 unit=V
